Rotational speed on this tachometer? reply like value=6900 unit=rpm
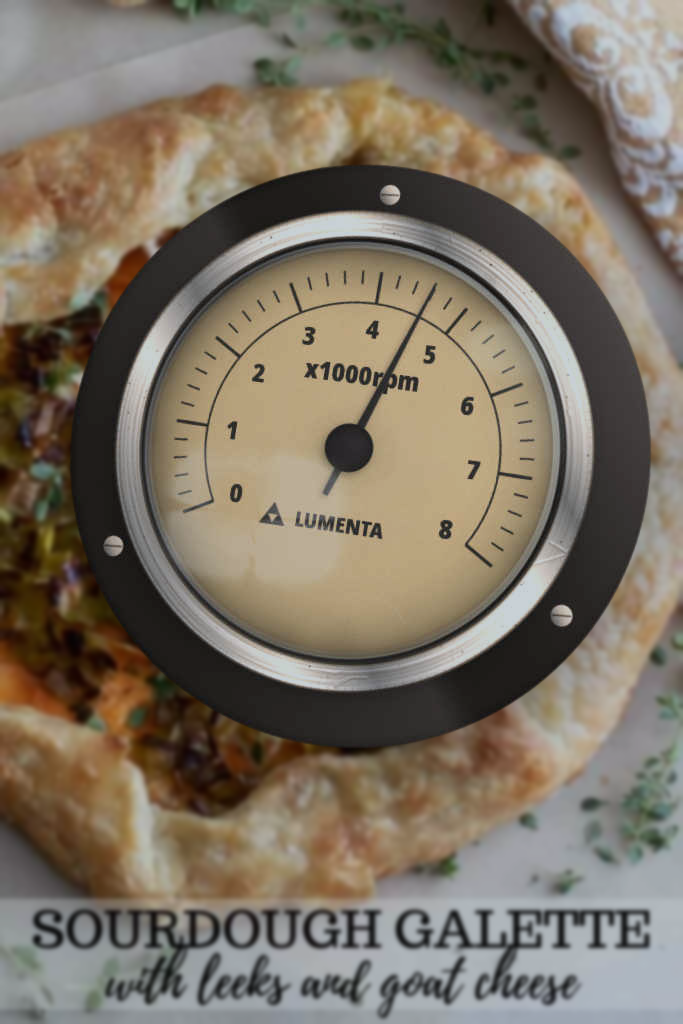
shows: value=4600 unit=rpm
